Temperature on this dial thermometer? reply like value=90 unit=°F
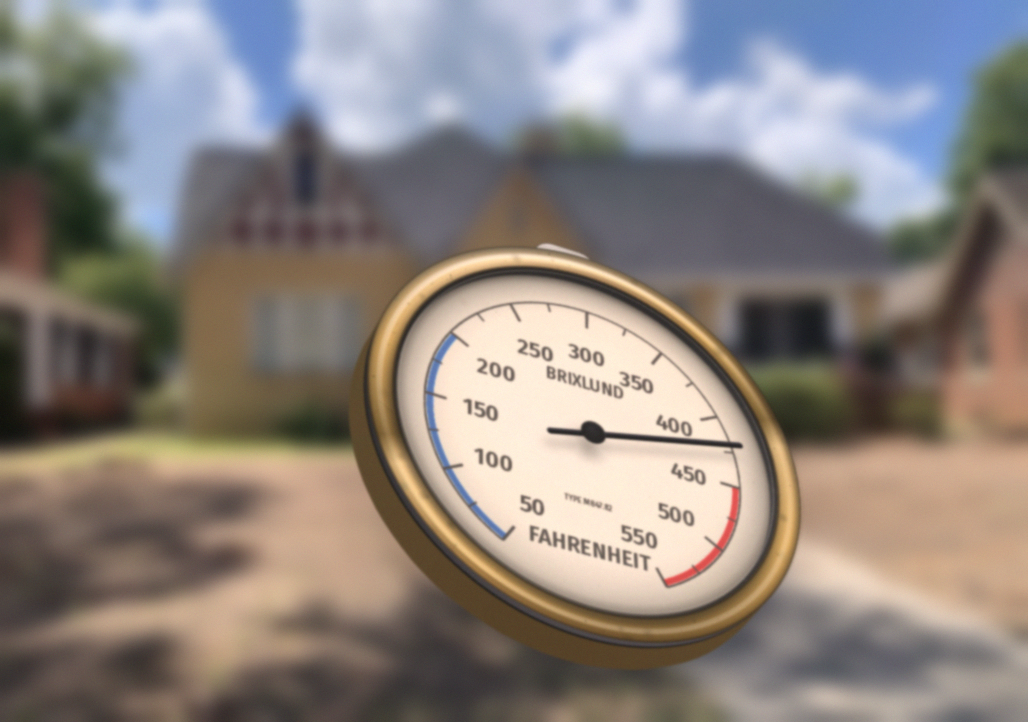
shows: value=425 unit=°F
